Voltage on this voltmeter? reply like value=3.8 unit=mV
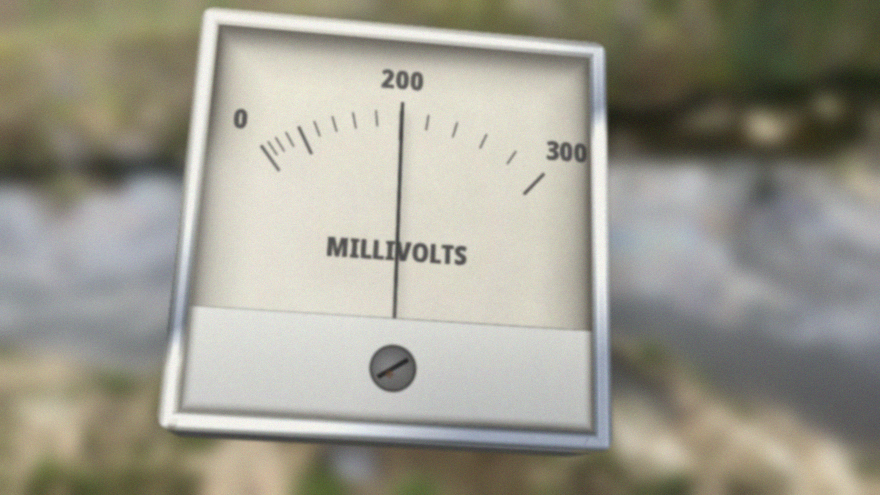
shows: value=200 unit=mV
